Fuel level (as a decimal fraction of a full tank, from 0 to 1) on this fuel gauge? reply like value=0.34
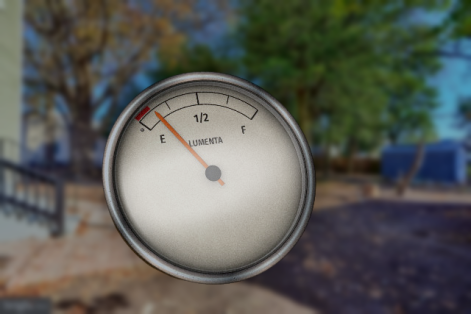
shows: value=0.125
